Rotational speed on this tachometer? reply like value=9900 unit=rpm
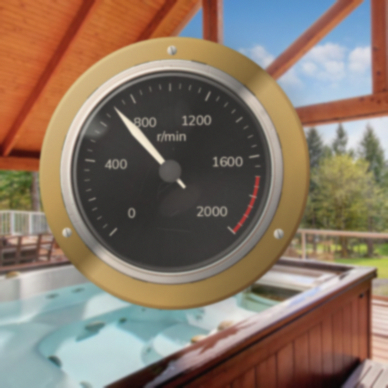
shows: value=700 unit=rpm
